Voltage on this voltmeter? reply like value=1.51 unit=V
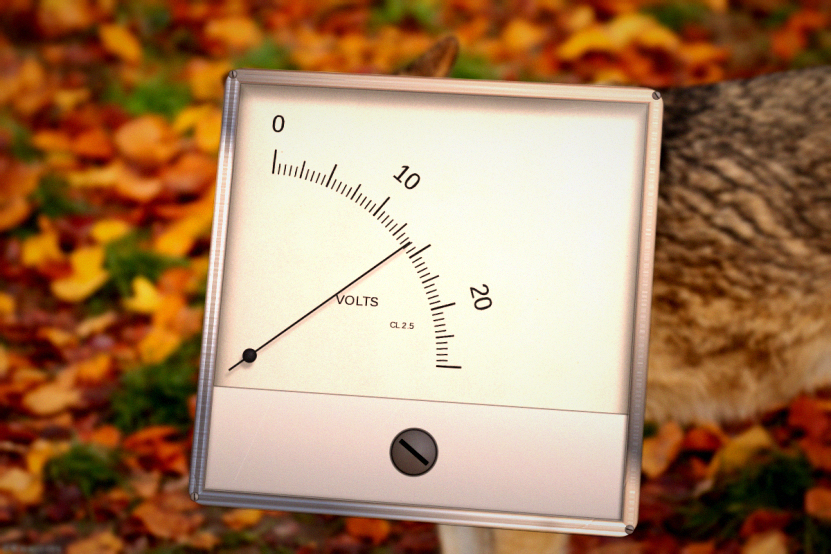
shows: value=14 unit=V
